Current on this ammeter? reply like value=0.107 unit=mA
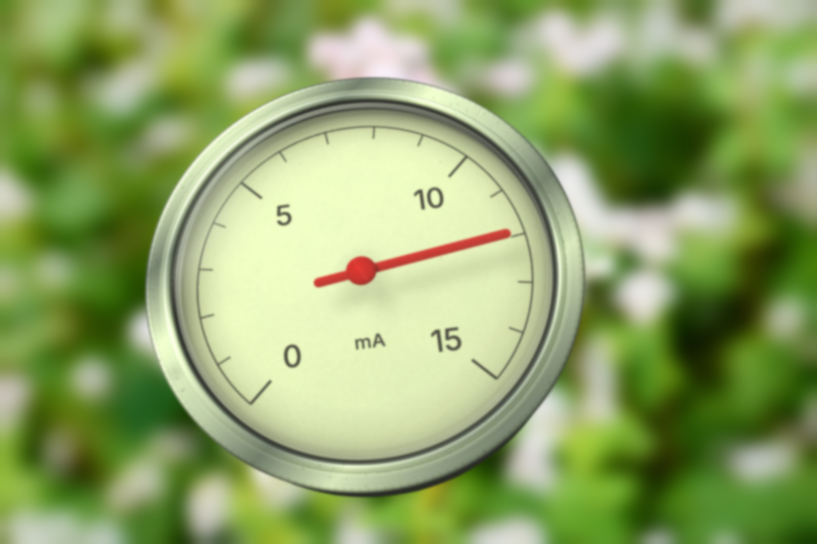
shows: value=12 unit=mA
